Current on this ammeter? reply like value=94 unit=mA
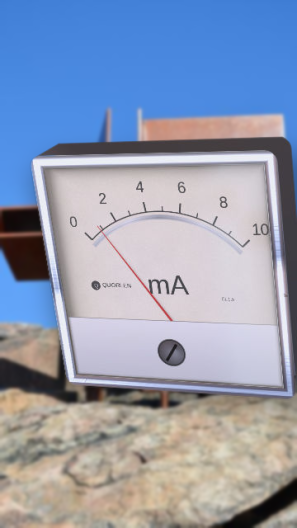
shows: value=1 unit=mA
